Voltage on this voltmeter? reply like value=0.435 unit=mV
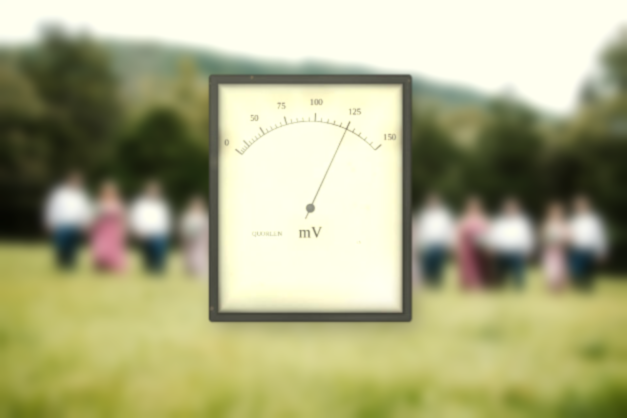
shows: value=125 unit=mV
